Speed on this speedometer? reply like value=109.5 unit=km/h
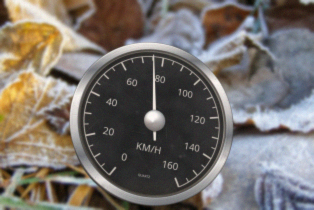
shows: value=75 unit=km/h
